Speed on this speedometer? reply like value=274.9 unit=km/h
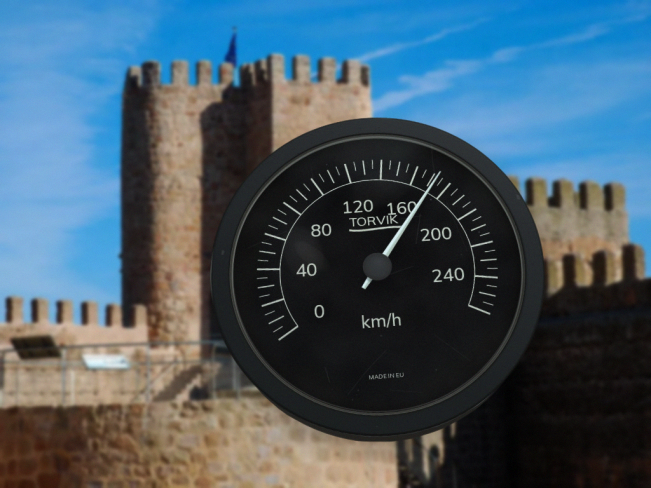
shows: value=172.5 unit=km/h
